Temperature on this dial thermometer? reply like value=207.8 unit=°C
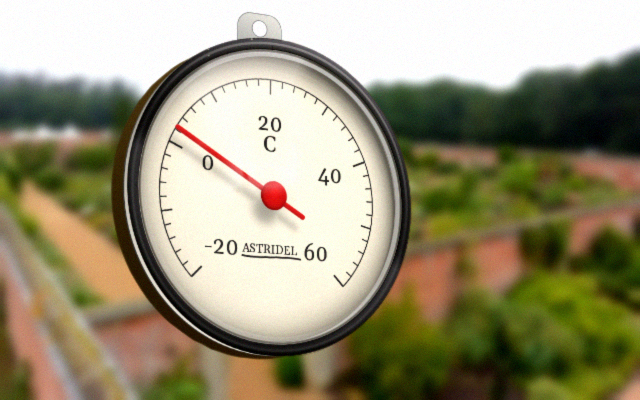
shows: value=2 unit=°C
